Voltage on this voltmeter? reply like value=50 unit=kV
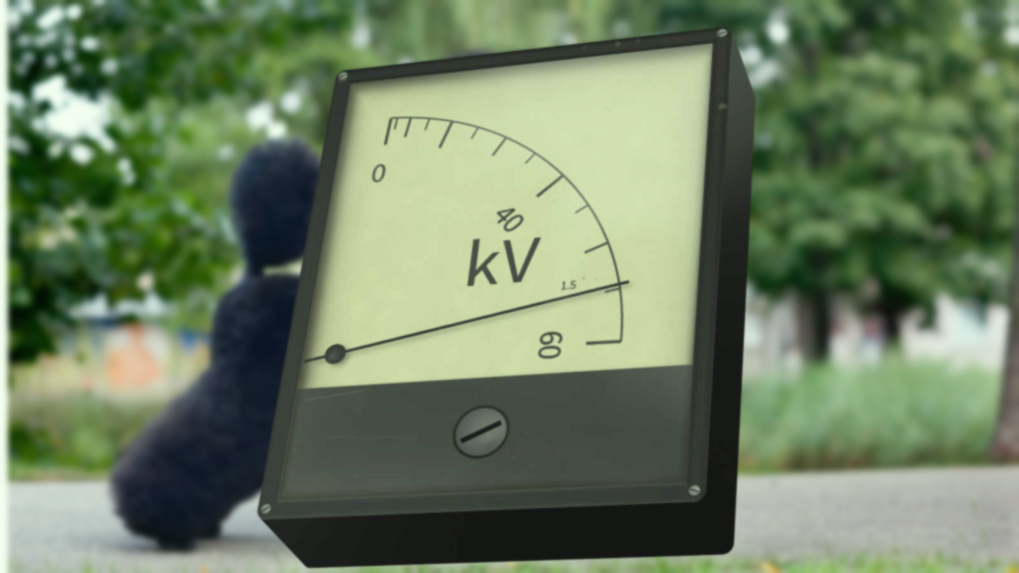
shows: value=55 unit=kV
